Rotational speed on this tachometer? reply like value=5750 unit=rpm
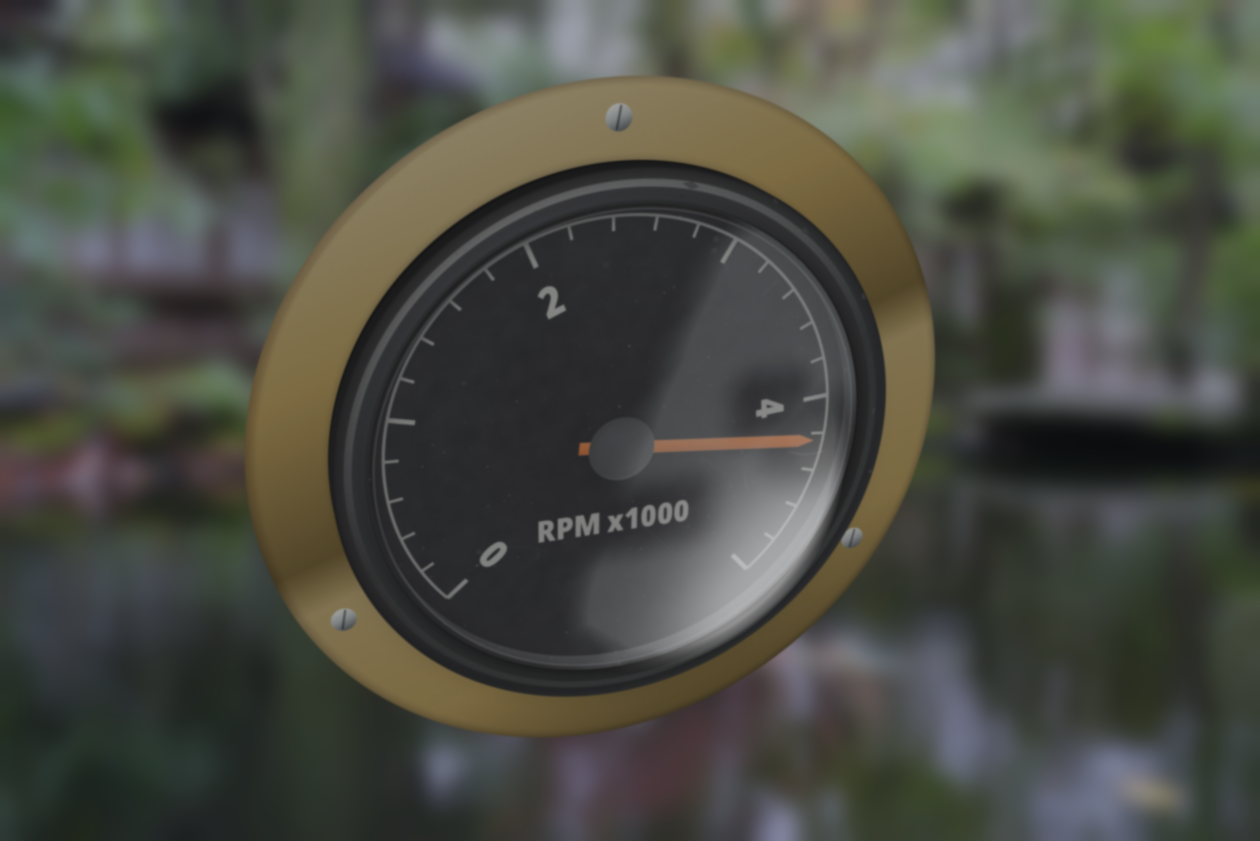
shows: value=4200 unit=rpm
